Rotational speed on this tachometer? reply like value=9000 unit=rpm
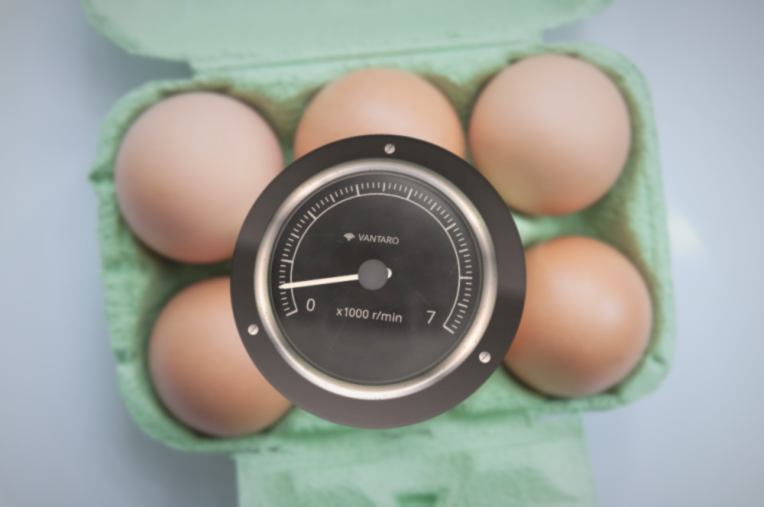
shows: value=500 unit=rpm
